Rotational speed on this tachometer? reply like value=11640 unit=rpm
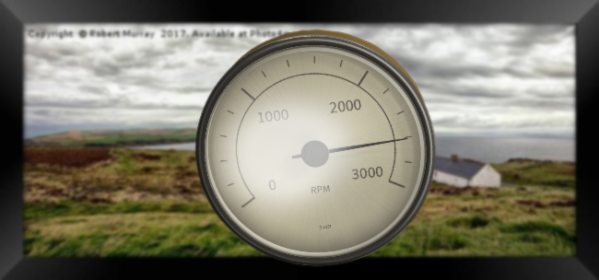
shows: value=2600 unit=rpm
